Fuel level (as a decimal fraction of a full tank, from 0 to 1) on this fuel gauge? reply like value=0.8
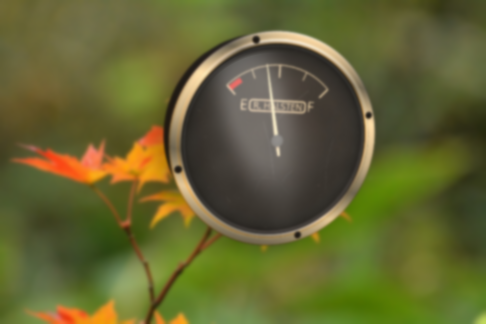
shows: value=0.375
